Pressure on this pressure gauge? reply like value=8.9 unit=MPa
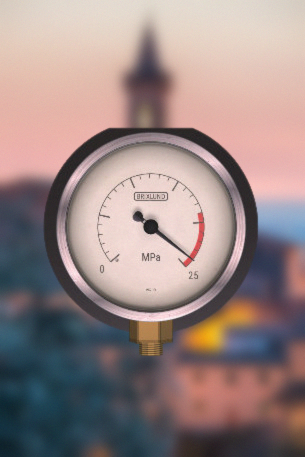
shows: value=24 unit=MPa
